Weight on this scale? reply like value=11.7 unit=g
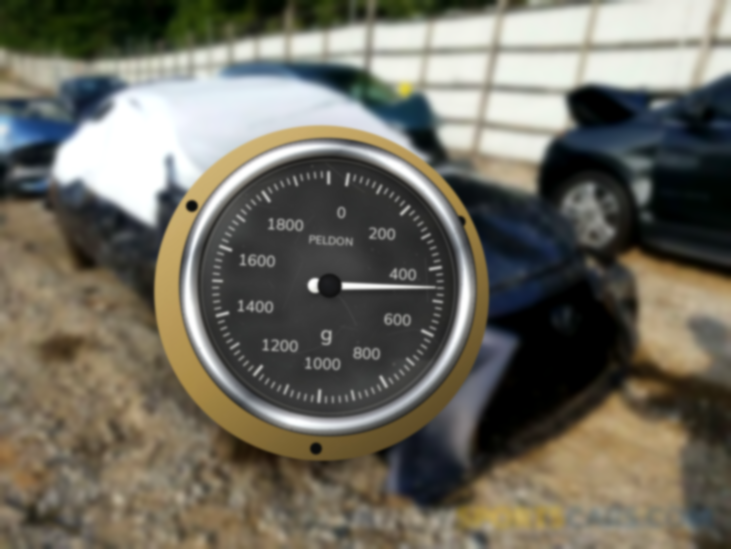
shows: value=460 unit=g
